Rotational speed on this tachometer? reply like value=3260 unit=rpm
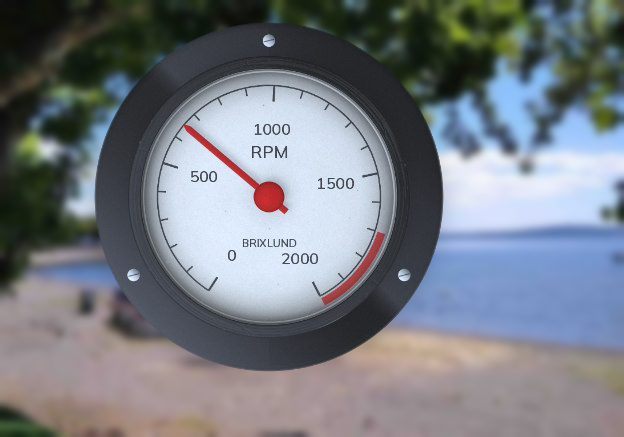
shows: value=650 unit=rpm
